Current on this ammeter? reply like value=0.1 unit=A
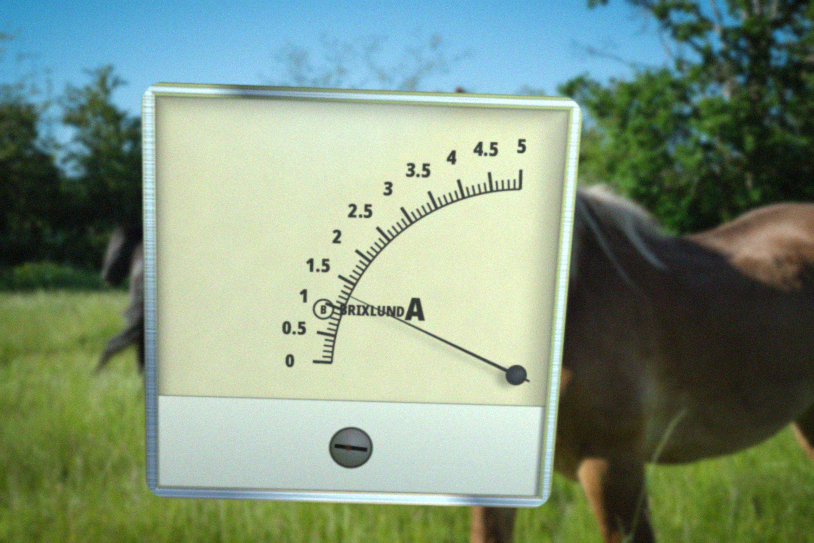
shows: value=1.3 unit=A
